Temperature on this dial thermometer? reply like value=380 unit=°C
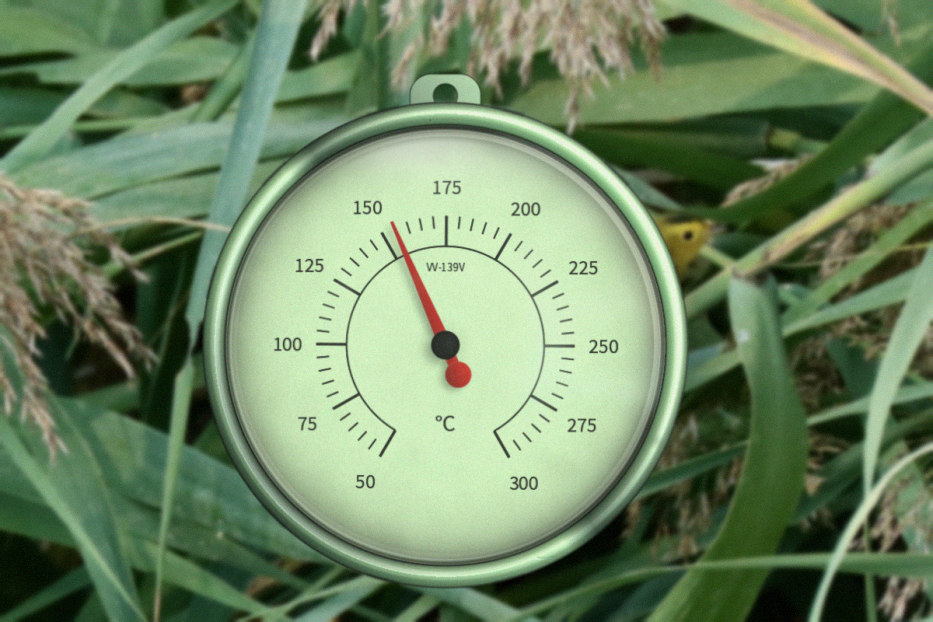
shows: value=155 unit=°C
